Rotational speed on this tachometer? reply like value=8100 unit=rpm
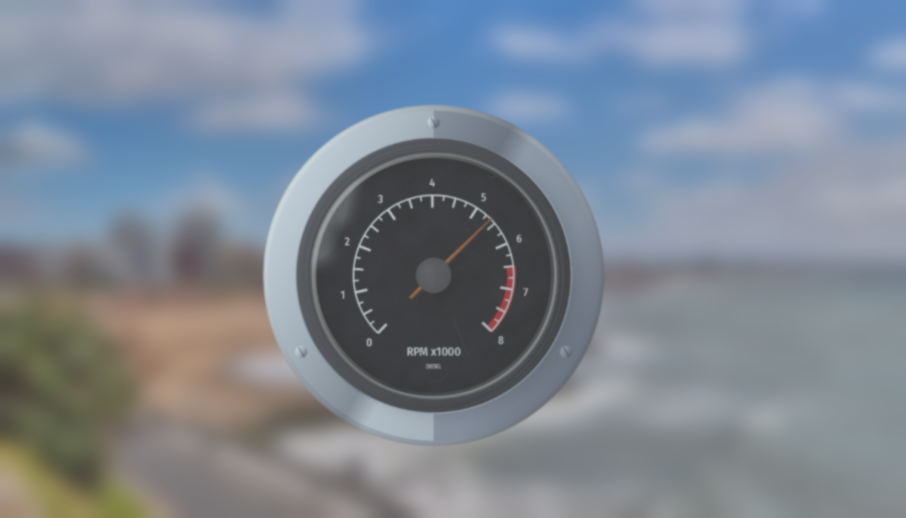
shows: value=5375 unit=rpm
